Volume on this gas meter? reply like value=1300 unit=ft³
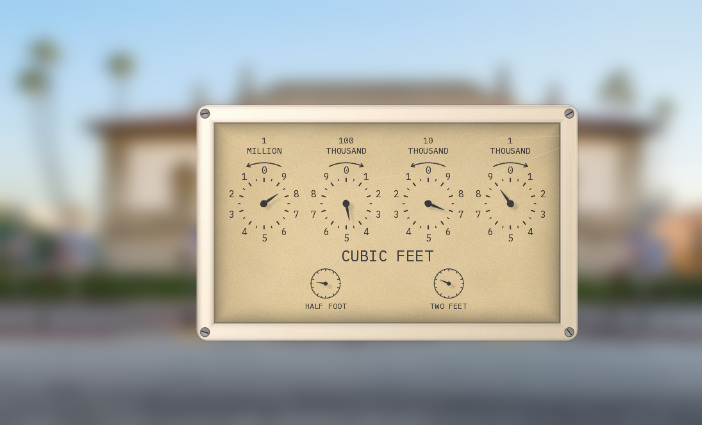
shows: value=846900 unit=ft³
